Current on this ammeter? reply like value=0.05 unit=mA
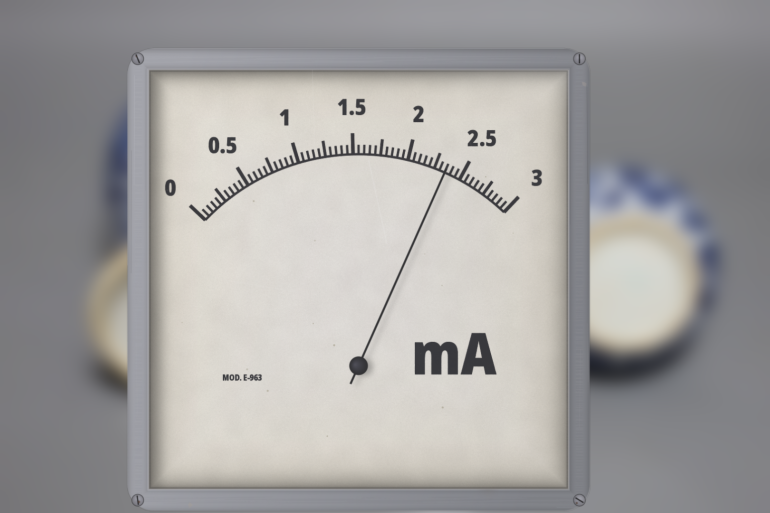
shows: value=2.35 unit=mA
